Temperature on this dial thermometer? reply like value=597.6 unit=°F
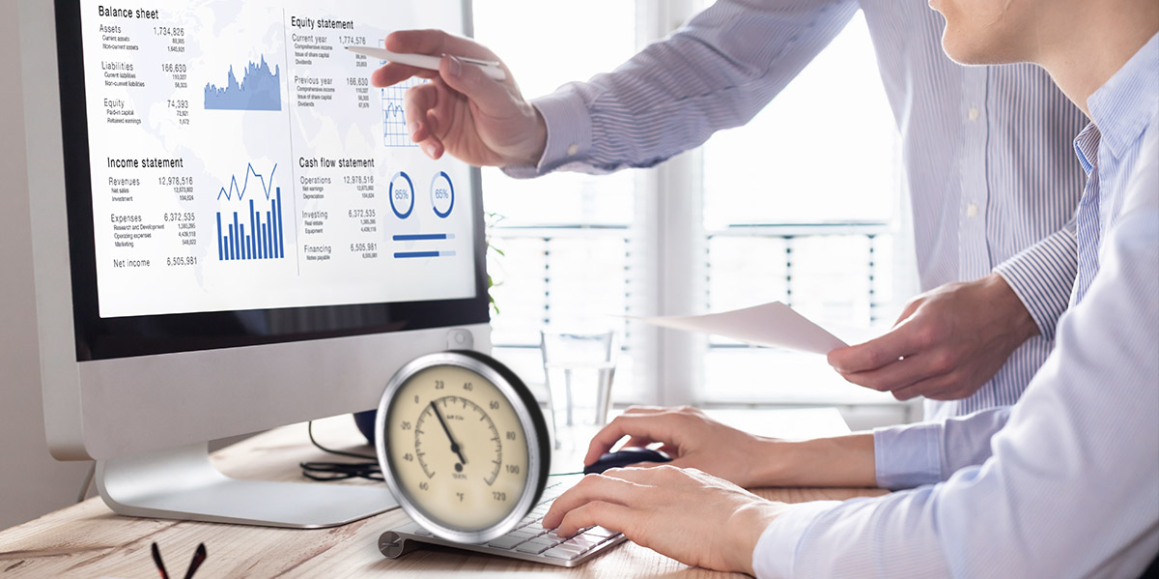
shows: value=10 unit=°F
